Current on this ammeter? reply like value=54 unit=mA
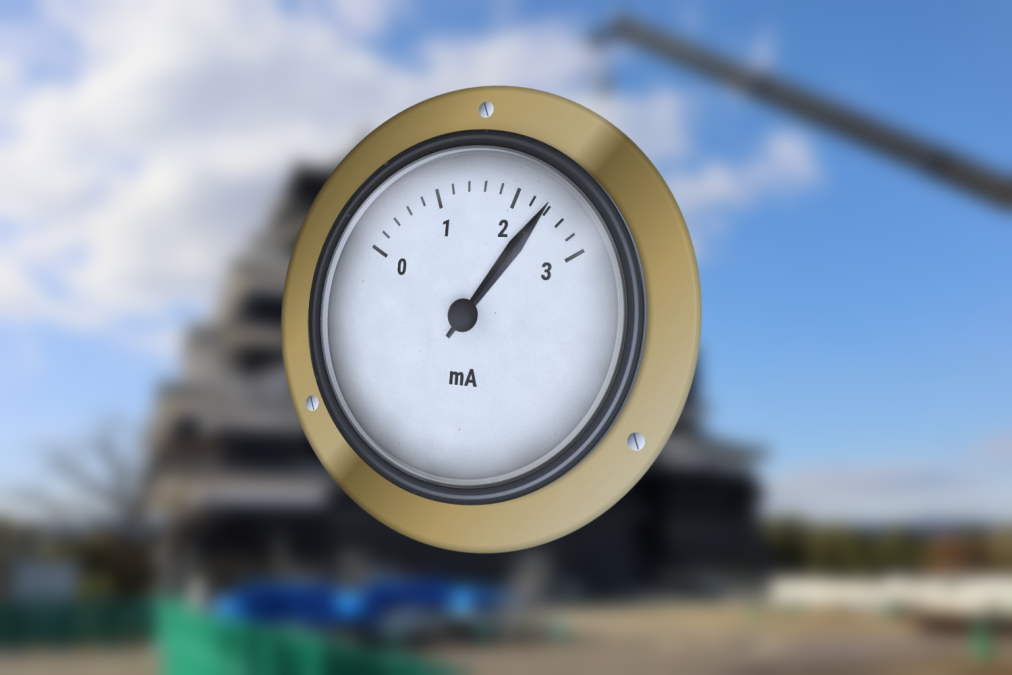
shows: value=2.4 unit=mA
